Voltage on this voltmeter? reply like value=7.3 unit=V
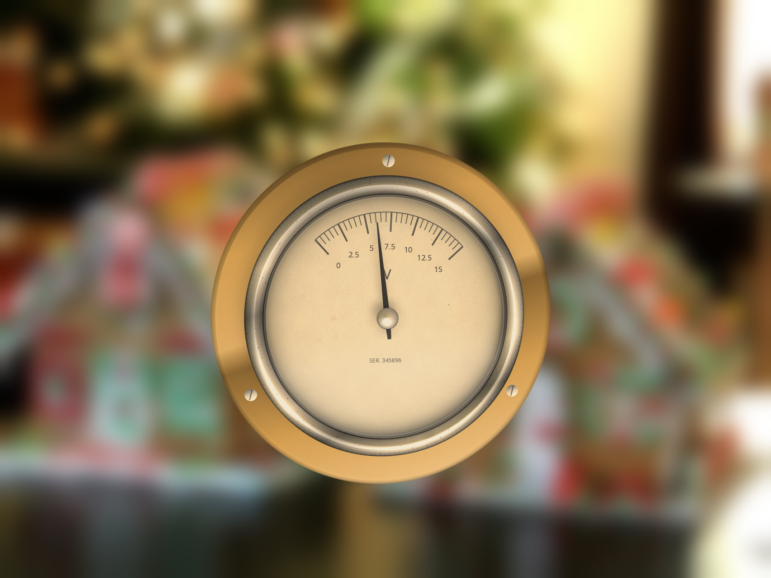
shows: value=6 unit=V
